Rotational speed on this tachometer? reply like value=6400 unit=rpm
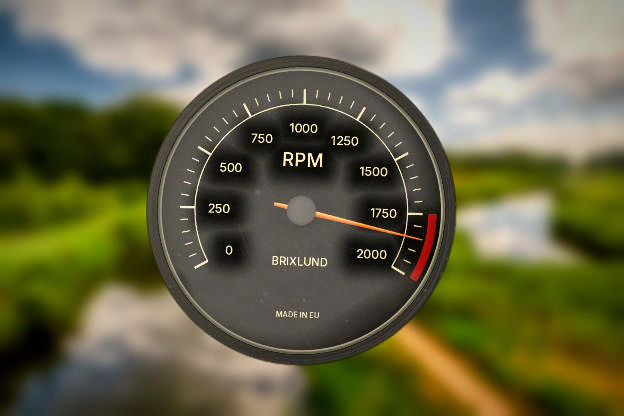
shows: value=1850 unit=rpm
